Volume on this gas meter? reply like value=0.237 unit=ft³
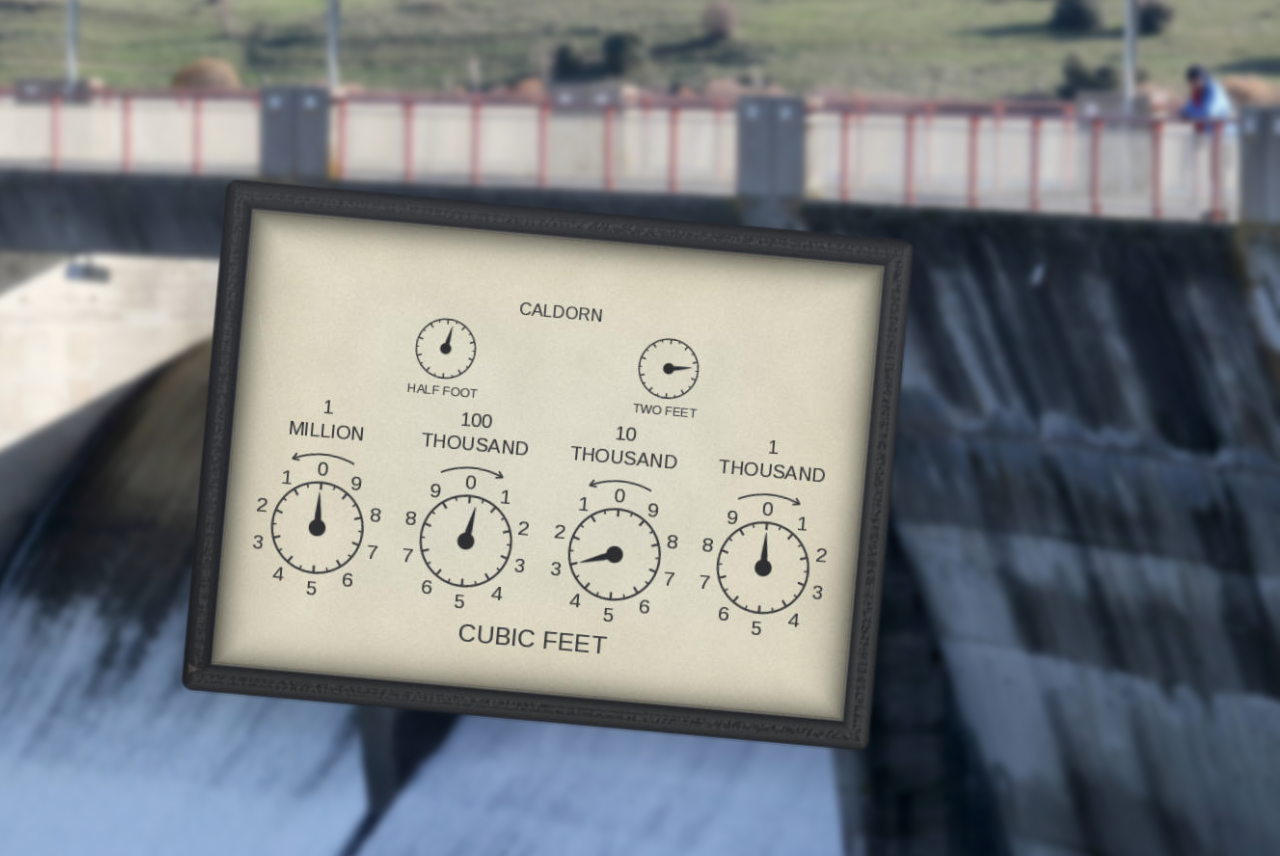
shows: value=3000 unit=ft³
